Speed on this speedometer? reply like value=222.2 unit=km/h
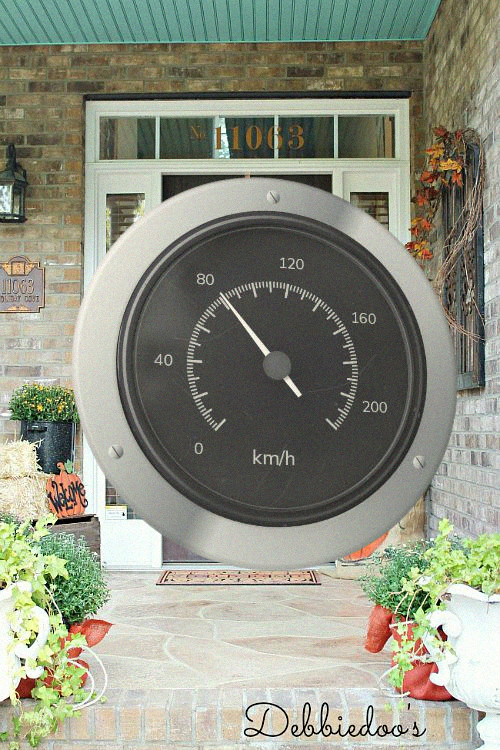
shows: value=80 unit=km/h
